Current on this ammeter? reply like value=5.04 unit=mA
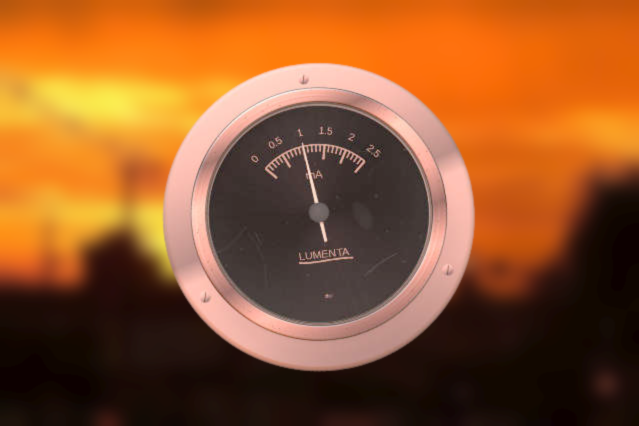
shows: value=1 unit=mA
